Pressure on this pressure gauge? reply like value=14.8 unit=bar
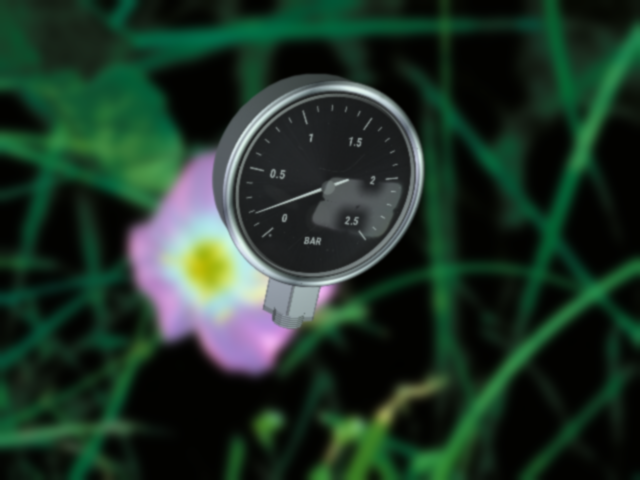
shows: value=0.2 unit=bar
